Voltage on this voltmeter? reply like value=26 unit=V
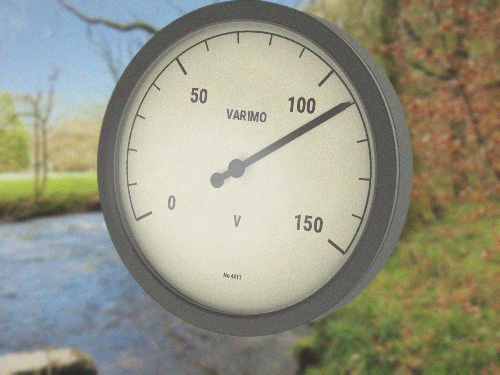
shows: value=110 unit=V
